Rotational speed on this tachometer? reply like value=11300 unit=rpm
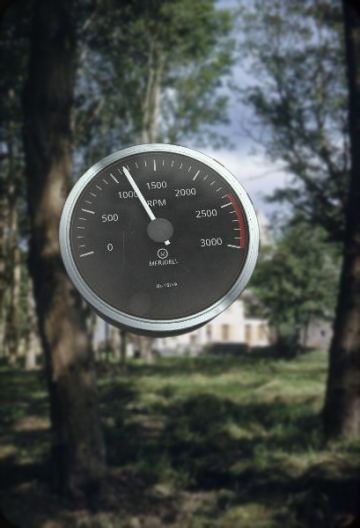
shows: value=1150 unit=rpm
